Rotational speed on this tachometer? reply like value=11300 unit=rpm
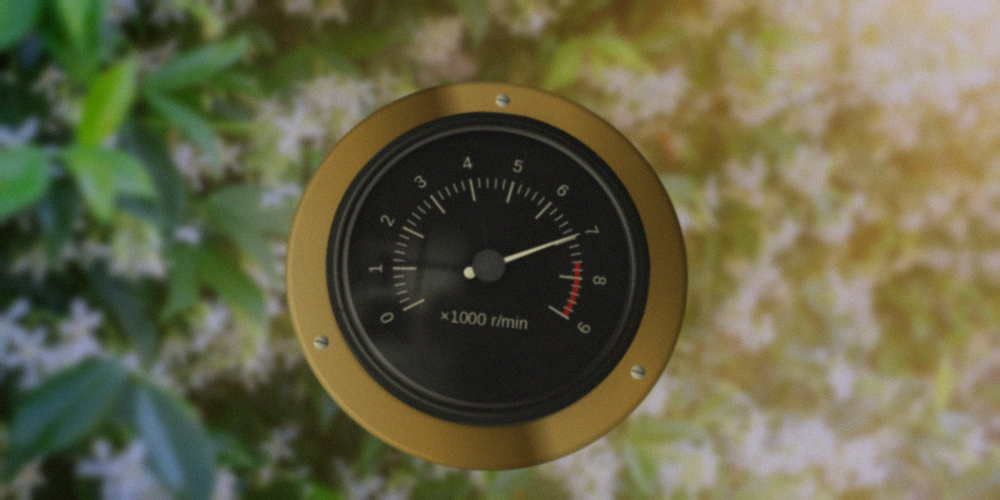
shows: value=7000 unit=rpm
